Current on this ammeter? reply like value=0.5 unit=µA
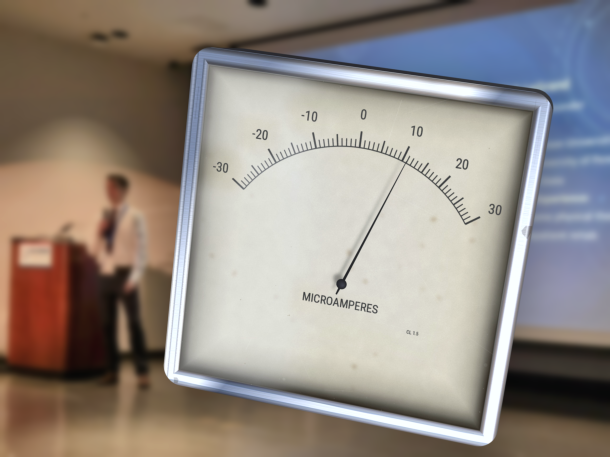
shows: value=11 unit=µA
